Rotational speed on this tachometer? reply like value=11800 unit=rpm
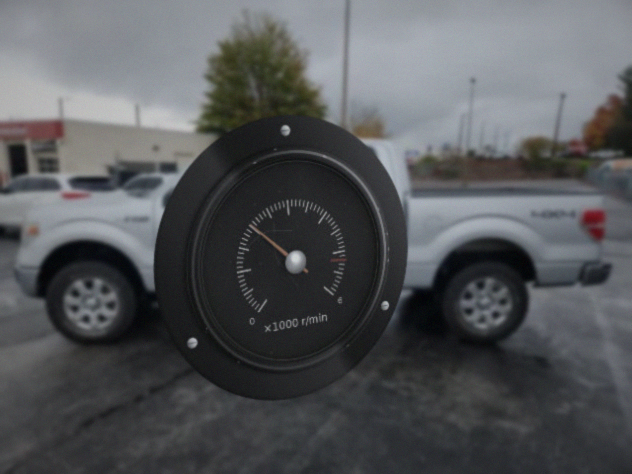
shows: value=2000 unit=rpm
